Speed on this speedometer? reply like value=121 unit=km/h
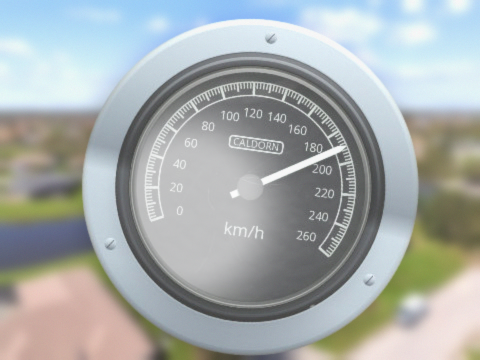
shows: value=190 unit=km/h
